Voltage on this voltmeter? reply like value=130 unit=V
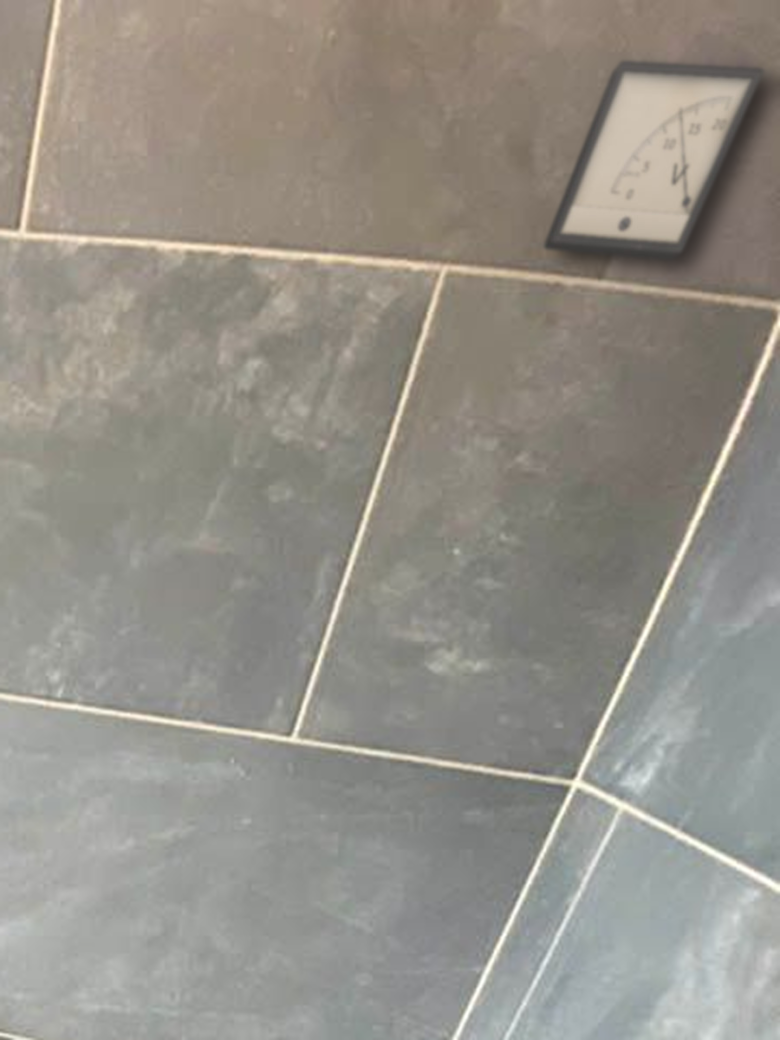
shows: value=12.5 unit=V
